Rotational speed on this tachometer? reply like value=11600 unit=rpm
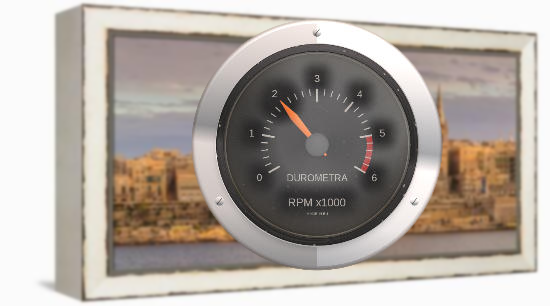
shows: value=2000 unit=rpm
